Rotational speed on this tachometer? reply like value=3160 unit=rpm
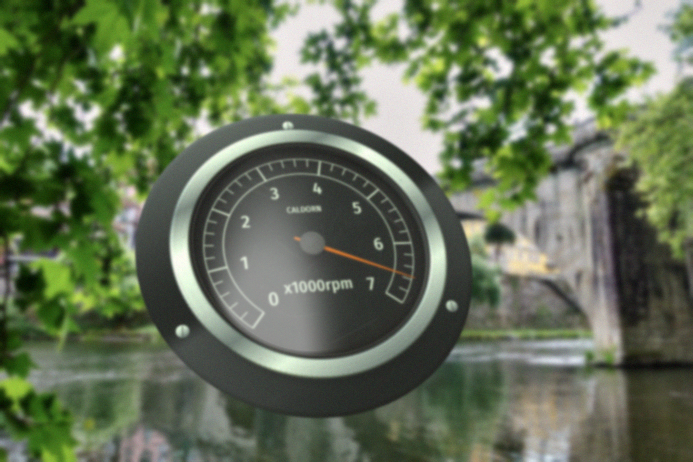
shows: value=6600 unit=rpm
